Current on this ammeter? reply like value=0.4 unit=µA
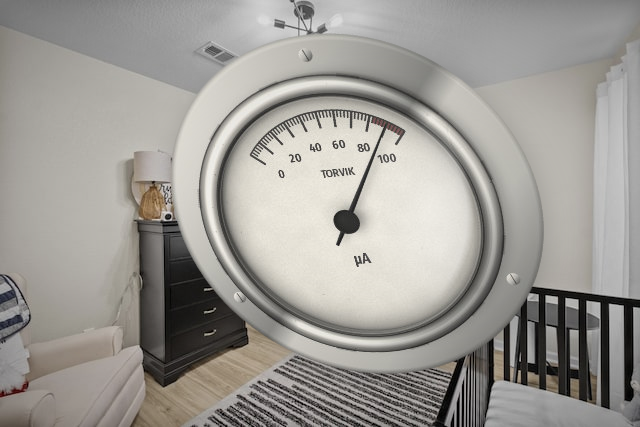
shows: value=90 unit=µA
